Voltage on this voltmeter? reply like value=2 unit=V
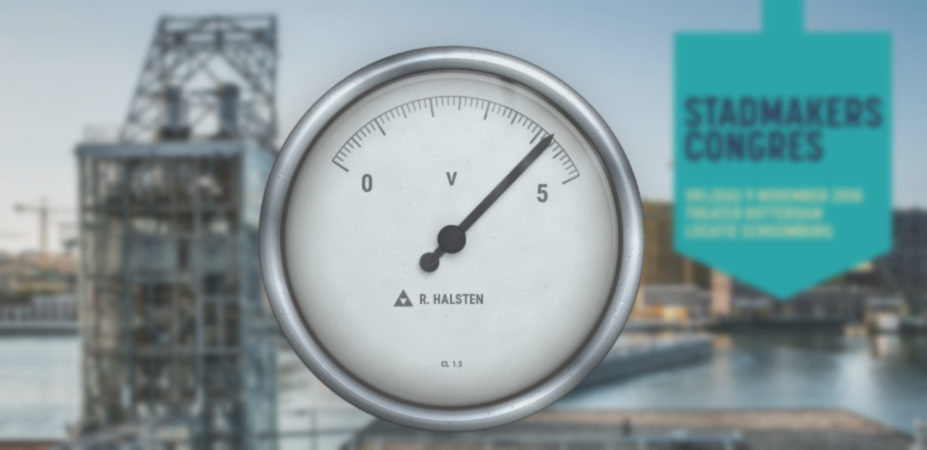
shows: value=4.2 unit=V
